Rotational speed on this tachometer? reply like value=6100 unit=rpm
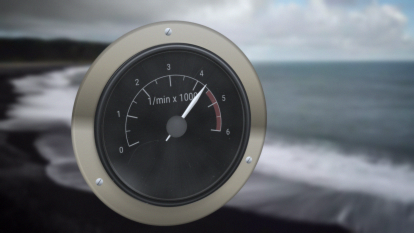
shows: value=4250 unit=rpm
